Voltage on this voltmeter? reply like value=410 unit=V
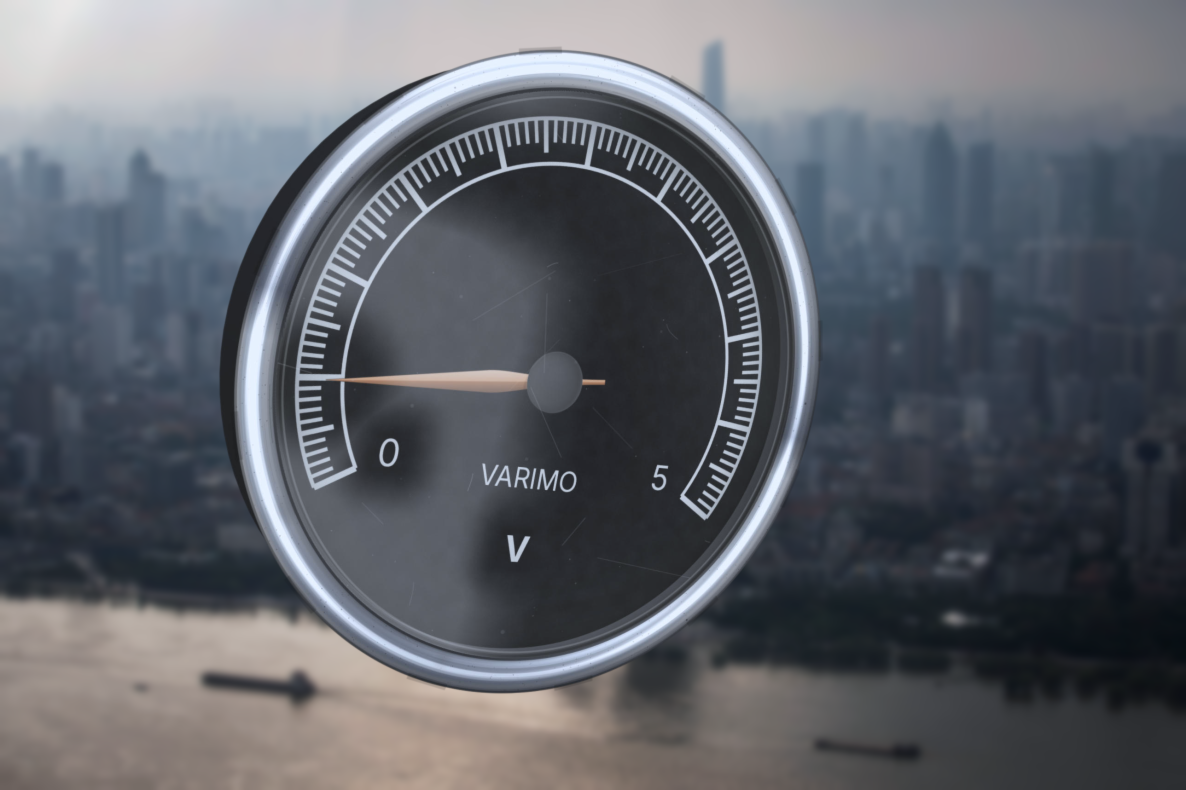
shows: value=0.5 unit=V
